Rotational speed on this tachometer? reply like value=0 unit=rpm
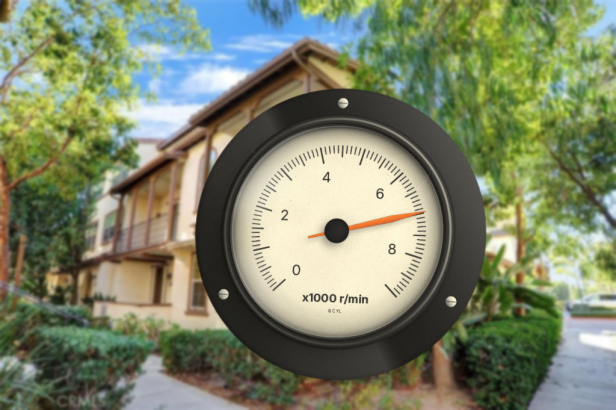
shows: value=7000 unit=rpm
